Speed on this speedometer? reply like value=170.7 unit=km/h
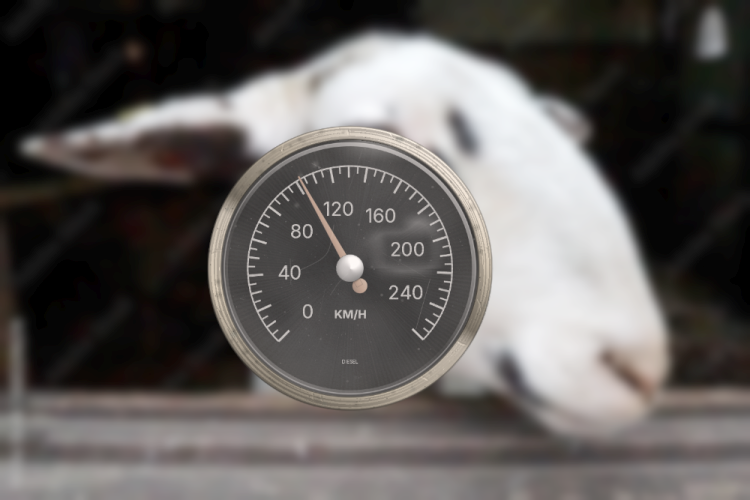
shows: value=102.5 unit=km/h
